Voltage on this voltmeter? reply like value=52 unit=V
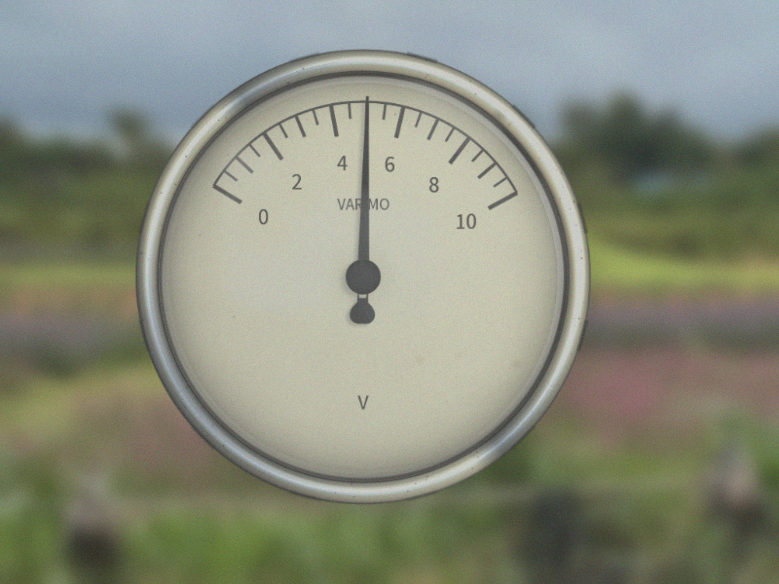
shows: value=5 unit=V
